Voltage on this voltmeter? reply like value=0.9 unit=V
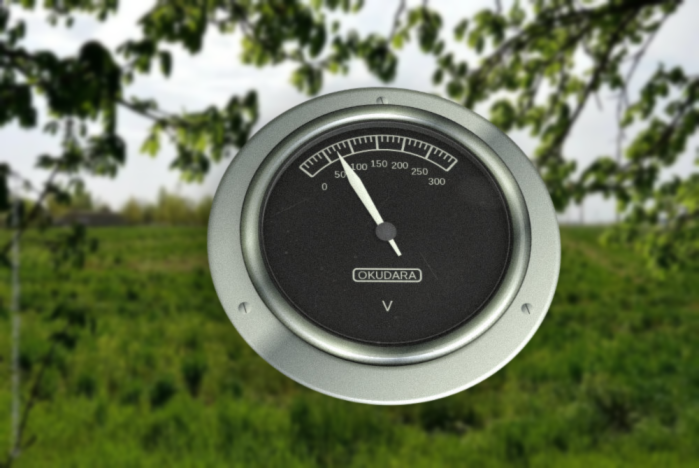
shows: value=70 unit=V
